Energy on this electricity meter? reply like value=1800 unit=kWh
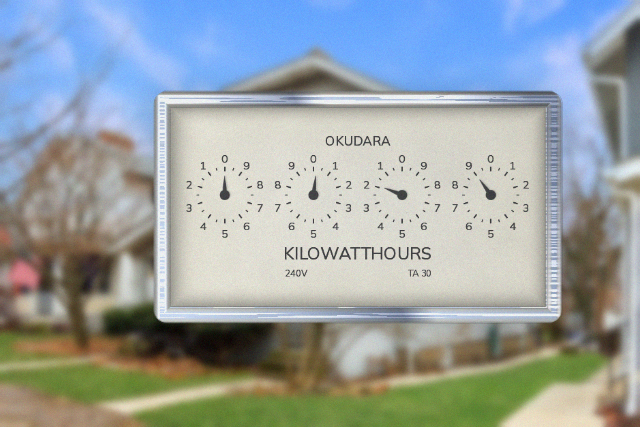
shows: value=19 unit=kWh
